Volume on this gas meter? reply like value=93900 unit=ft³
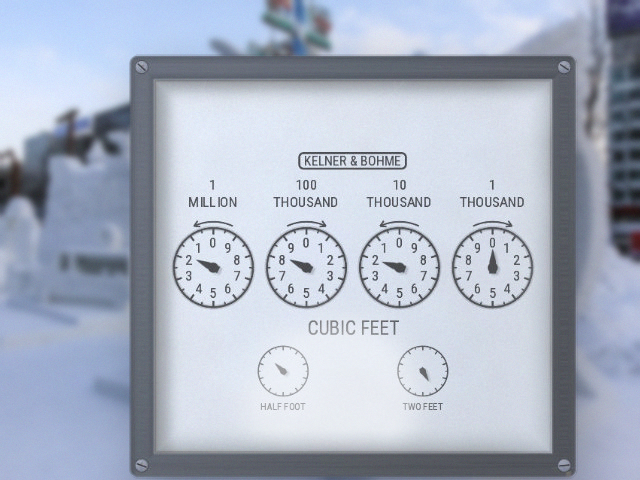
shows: value=182000 unit=ft³
